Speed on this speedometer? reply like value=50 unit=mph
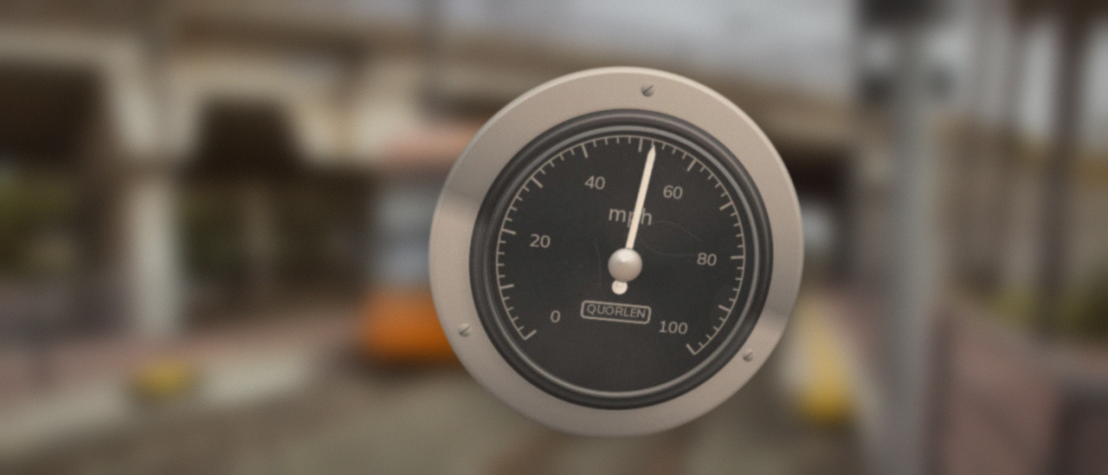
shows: value=52 unit=mph
